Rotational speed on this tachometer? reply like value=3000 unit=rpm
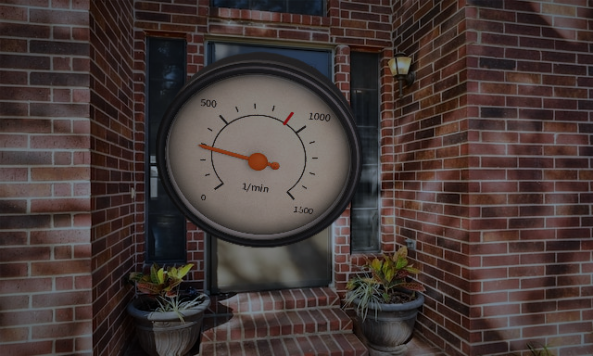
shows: value=300 unit=rpm
